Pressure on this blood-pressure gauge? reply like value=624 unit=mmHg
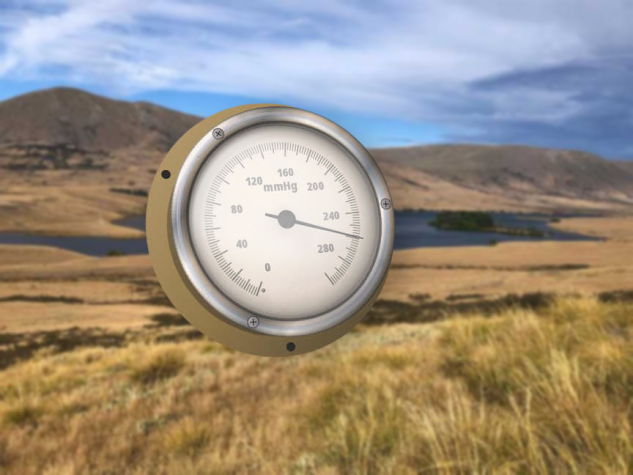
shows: value=260 unit=mmHg
